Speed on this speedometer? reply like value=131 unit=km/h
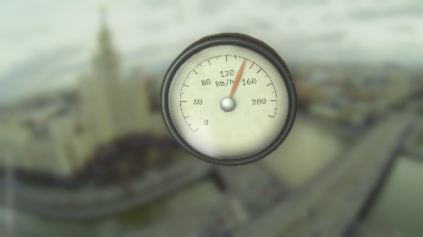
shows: value=140 unit=km/h
